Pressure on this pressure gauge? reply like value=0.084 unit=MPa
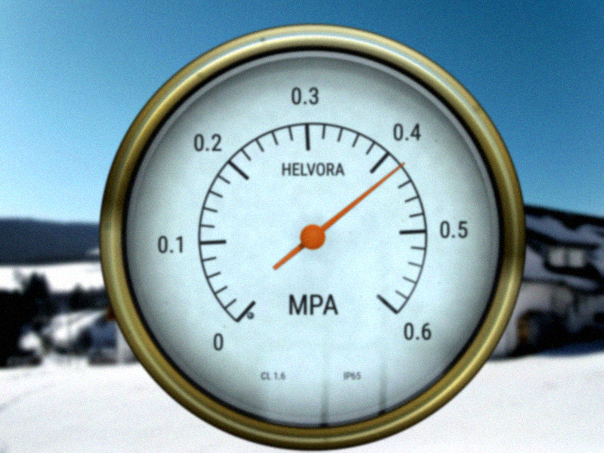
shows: value=0.42 unit=MPa
